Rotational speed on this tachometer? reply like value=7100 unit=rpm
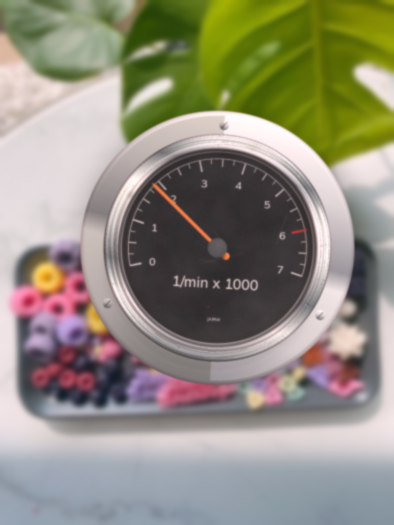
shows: value=1875 unit=rpm
